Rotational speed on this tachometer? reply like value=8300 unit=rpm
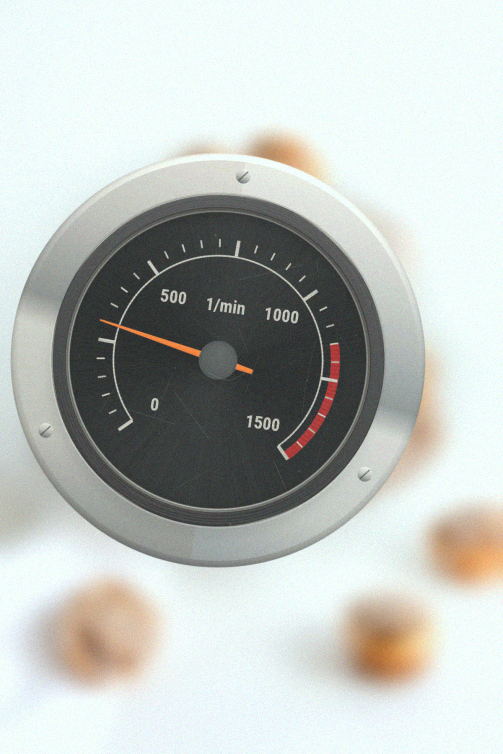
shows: value=300 unit=rpm
